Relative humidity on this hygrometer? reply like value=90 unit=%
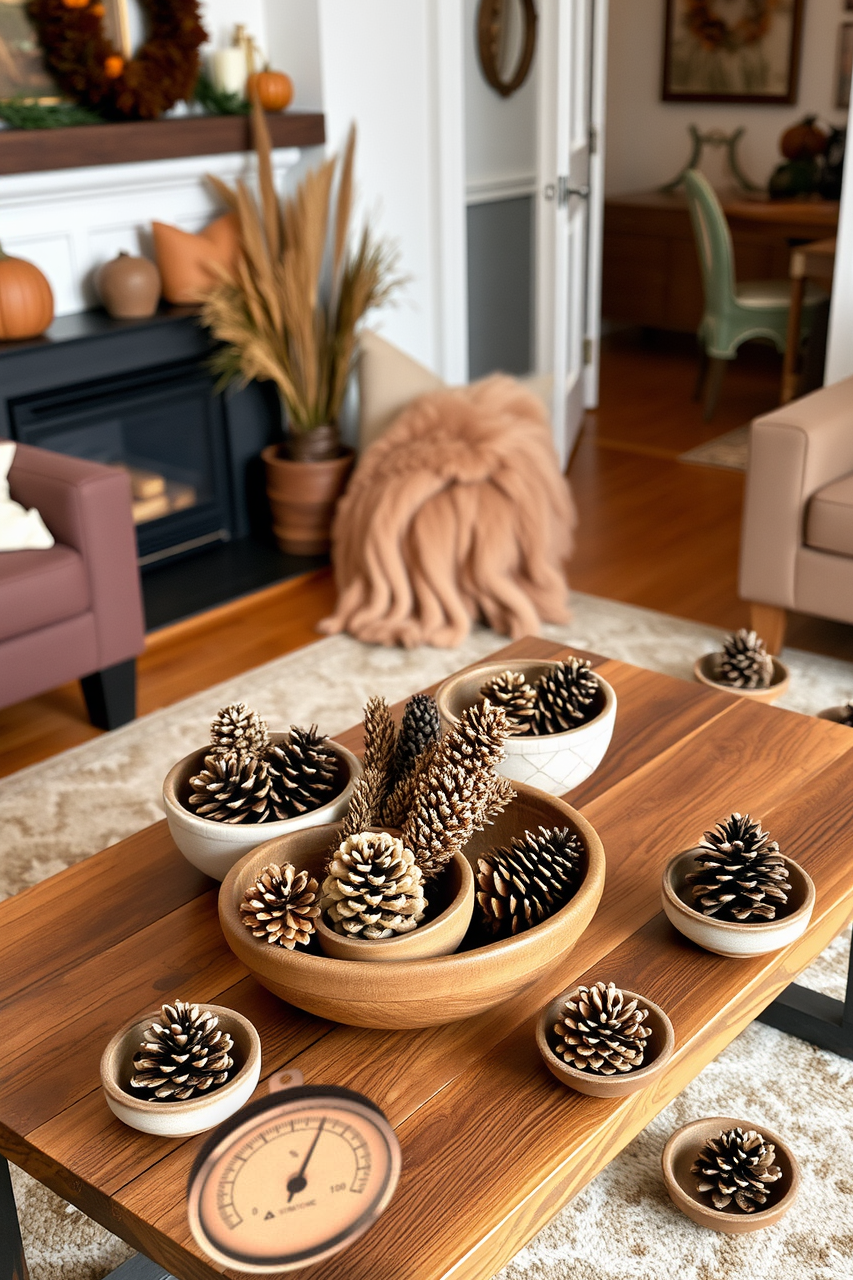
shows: value=60 unit=%
